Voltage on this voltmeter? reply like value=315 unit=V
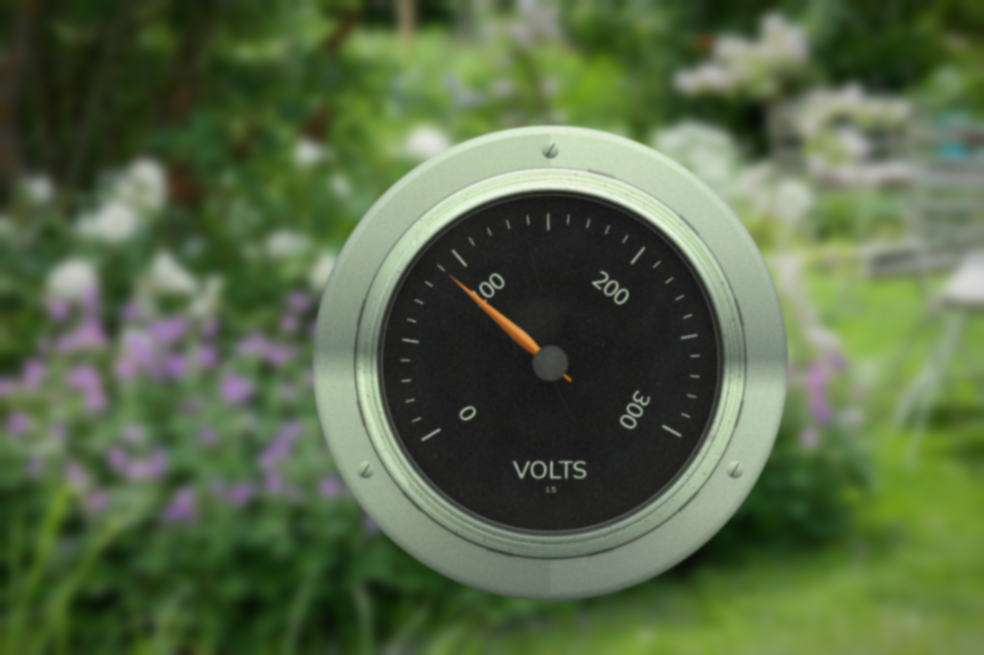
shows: value=90 unit=V
